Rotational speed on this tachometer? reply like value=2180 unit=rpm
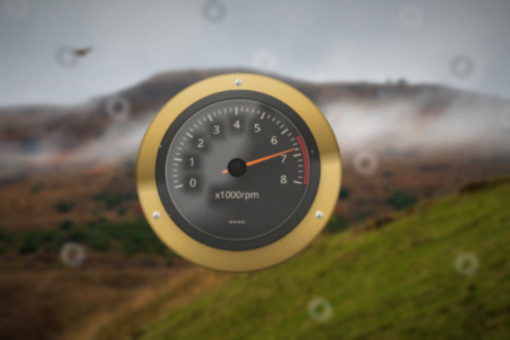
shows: value=6800 unit=rpm
